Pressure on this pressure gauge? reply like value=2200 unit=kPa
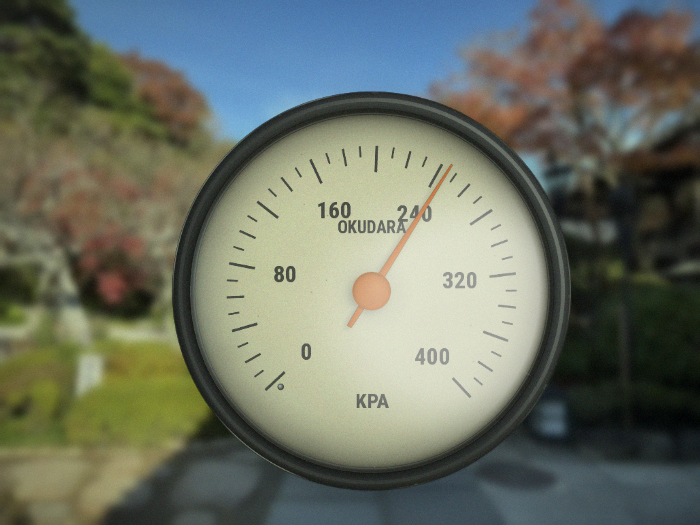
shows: value=245 unit=kPa
